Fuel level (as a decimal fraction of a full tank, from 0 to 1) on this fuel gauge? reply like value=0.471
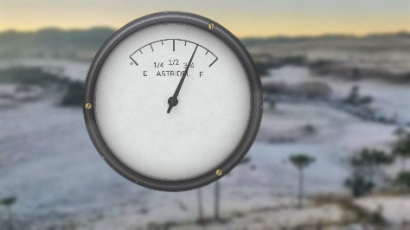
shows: value=0.75
